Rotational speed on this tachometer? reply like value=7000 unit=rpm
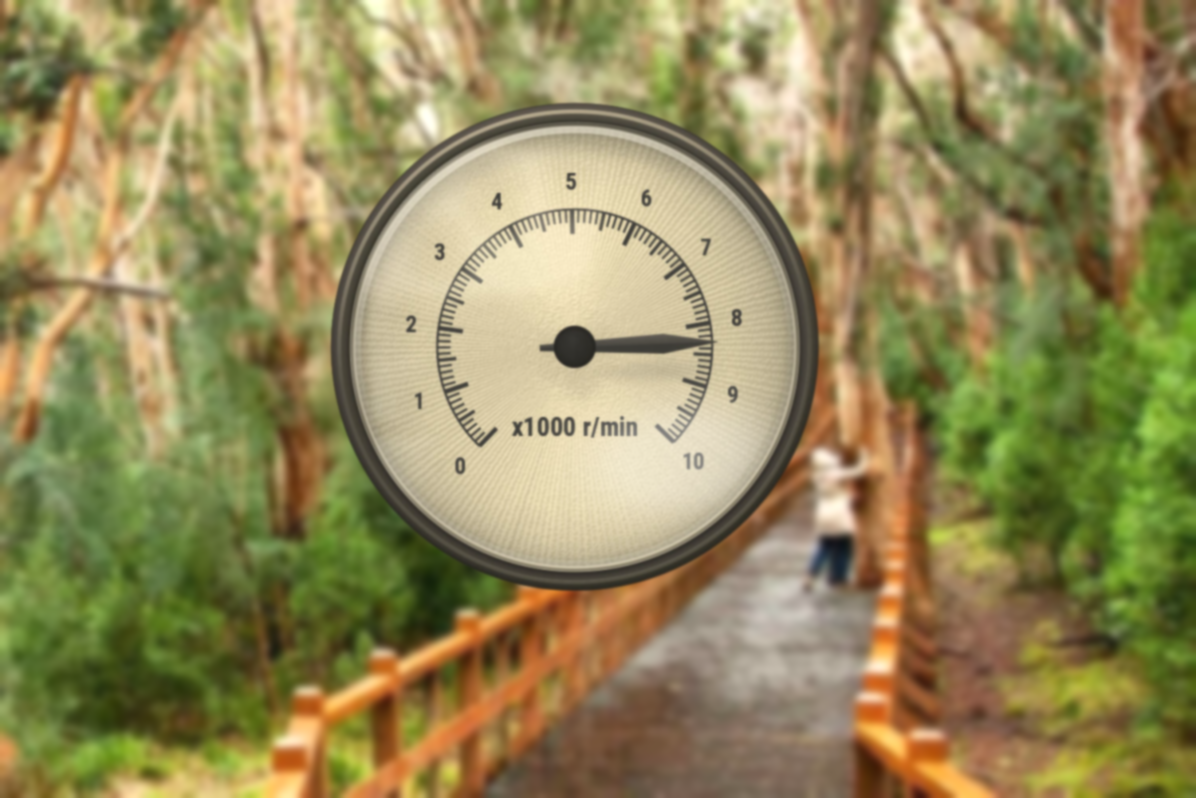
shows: value=8300 unit=rpm
